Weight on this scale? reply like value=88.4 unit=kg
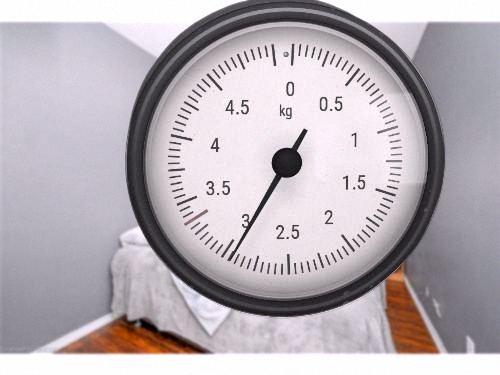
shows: value=2.95 unit=kg
